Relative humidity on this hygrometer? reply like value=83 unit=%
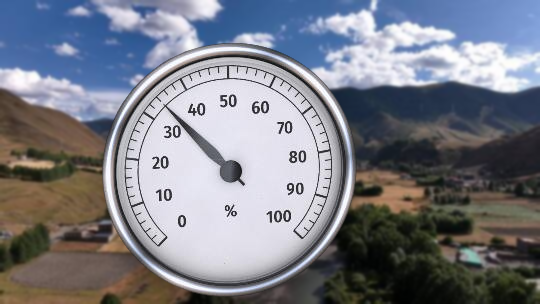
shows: value=34 unit=%
